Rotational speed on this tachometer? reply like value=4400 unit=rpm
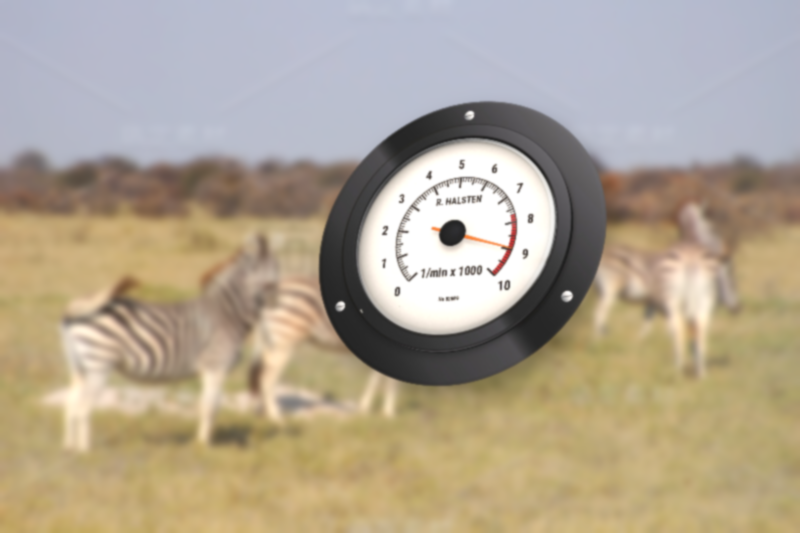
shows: value=9000 unit=rpm
